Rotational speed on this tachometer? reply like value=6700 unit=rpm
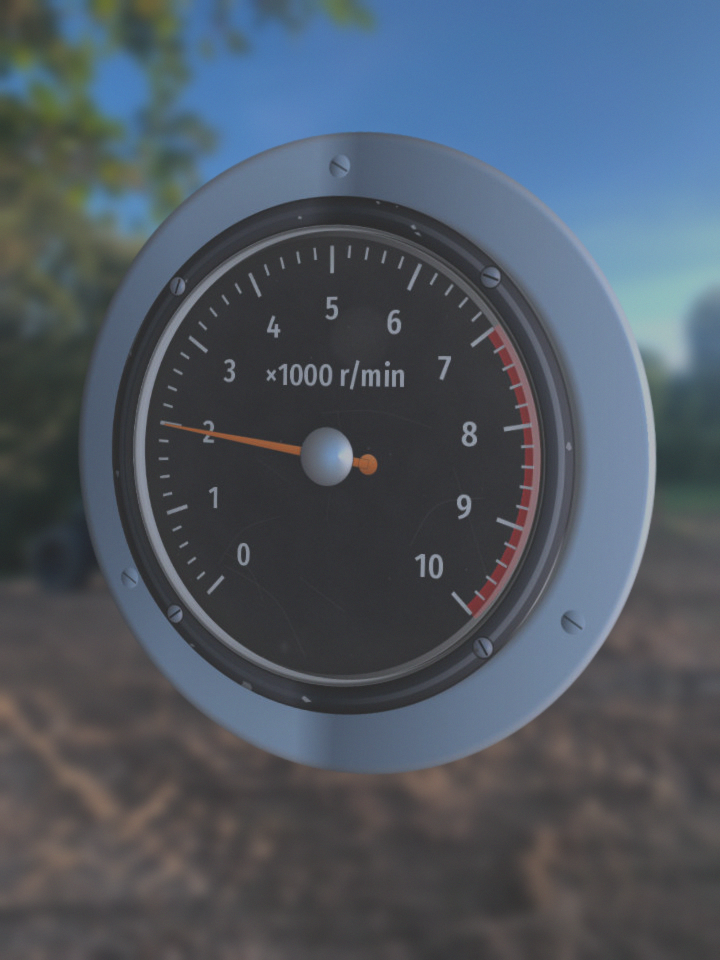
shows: value=2000 unit=rpm
